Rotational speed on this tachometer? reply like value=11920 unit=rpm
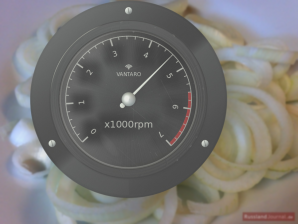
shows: value=4600 unit=rpm
